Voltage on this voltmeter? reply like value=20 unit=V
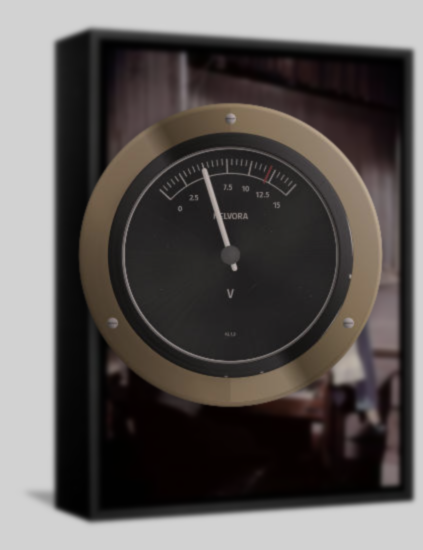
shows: value=5 unit=V
